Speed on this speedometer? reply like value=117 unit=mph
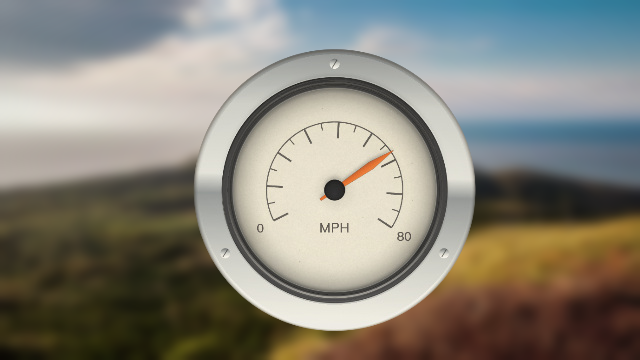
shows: value=57.5 unit=mph
